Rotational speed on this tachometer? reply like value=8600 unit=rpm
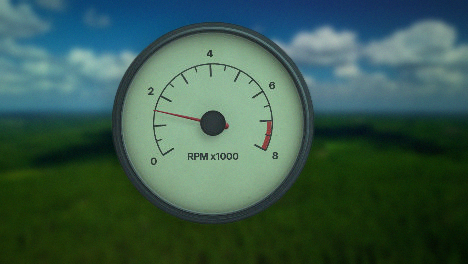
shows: value=1500 unit=rpm
